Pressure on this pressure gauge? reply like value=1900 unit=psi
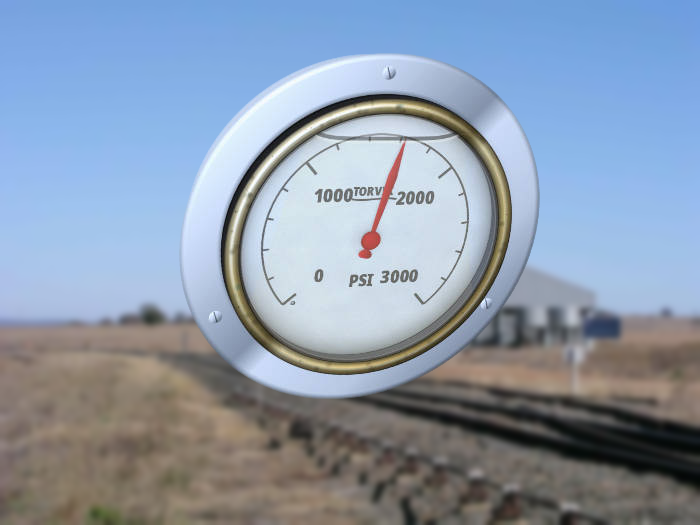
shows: value=1600 unit=psi
